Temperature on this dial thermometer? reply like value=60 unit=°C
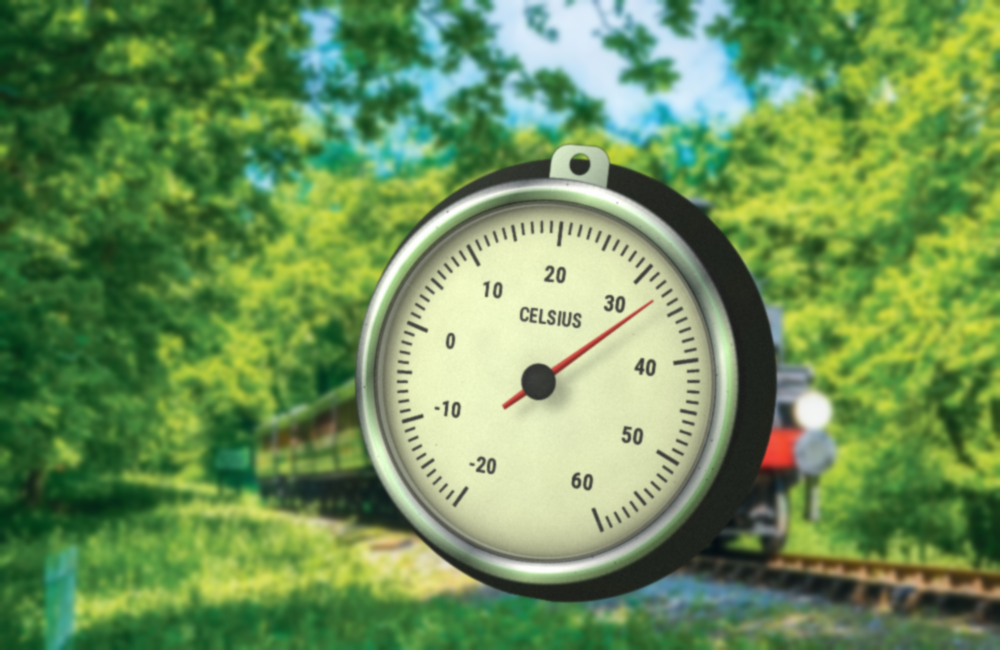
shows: value=33 unit=°C
